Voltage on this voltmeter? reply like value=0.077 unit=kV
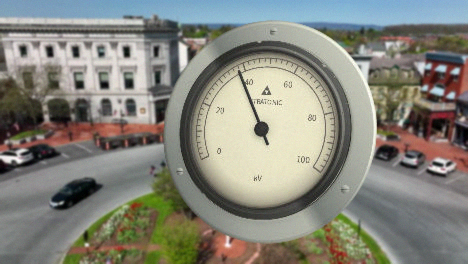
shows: value=38 unit=kV
